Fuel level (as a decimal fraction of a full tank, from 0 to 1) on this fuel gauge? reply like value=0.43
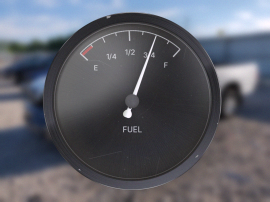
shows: value=0.75
